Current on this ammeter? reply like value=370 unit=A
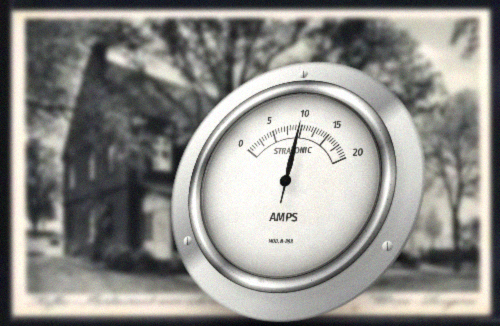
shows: value=10 unit=A
